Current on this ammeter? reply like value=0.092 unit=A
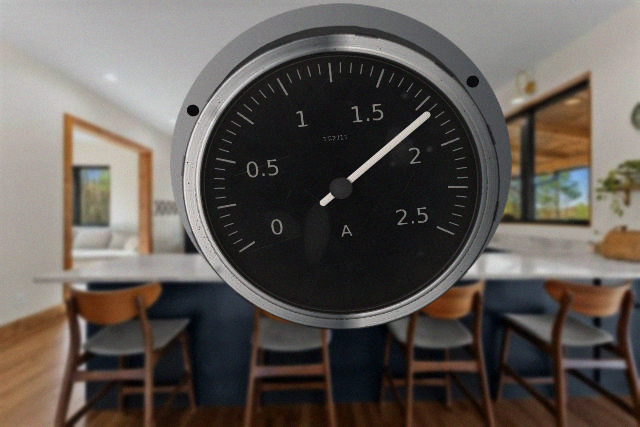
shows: value=1.8 unit=A
